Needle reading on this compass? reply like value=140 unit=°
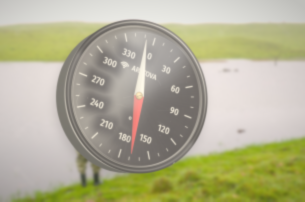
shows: value=170 unit=°
